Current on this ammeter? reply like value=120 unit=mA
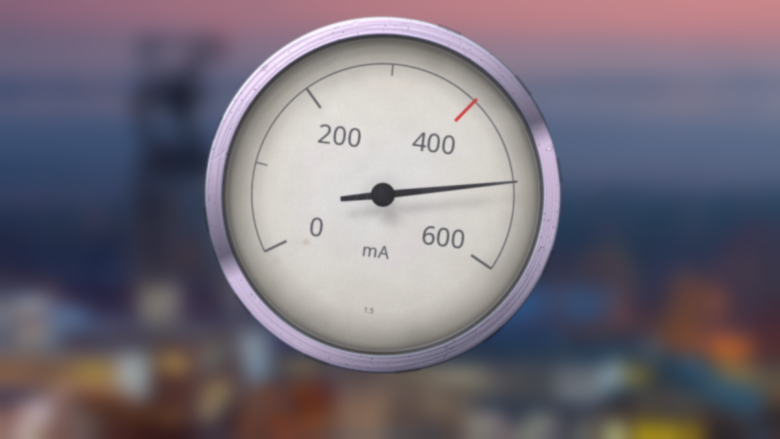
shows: value=500 unit=mA
